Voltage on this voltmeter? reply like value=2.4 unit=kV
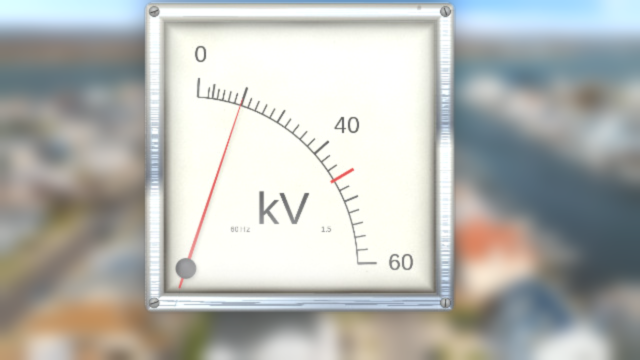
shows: value=20 unit=kV
